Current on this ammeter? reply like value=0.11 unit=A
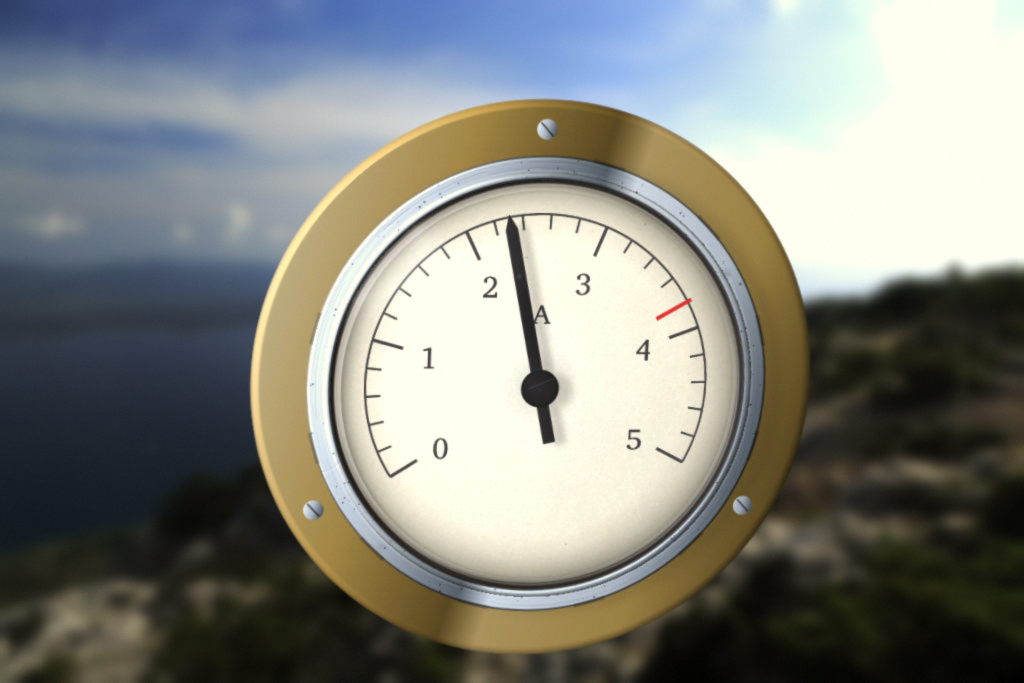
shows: value=2.3 unit=A
